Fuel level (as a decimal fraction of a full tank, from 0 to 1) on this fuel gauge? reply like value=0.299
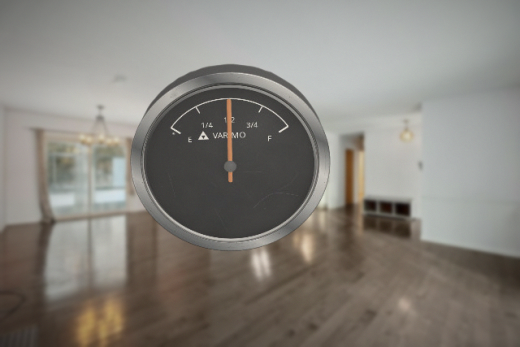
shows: value=0.5
